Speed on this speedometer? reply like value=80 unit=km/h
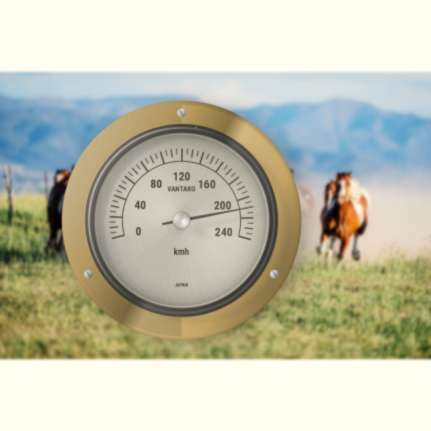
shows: value=210 unit=km/h
